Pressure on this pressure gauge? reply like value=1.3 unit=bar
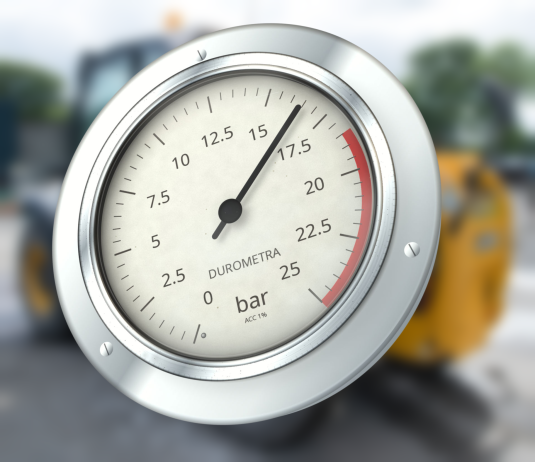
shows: value=16.5 unit=bar
